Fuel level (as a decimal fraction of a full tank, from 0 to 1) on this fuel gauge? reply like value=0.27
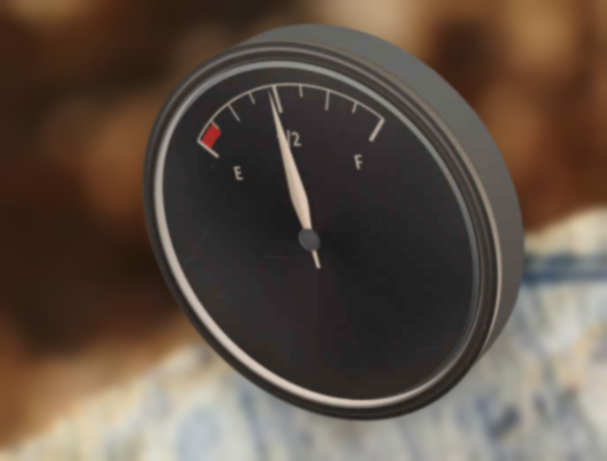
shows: value=0.5
